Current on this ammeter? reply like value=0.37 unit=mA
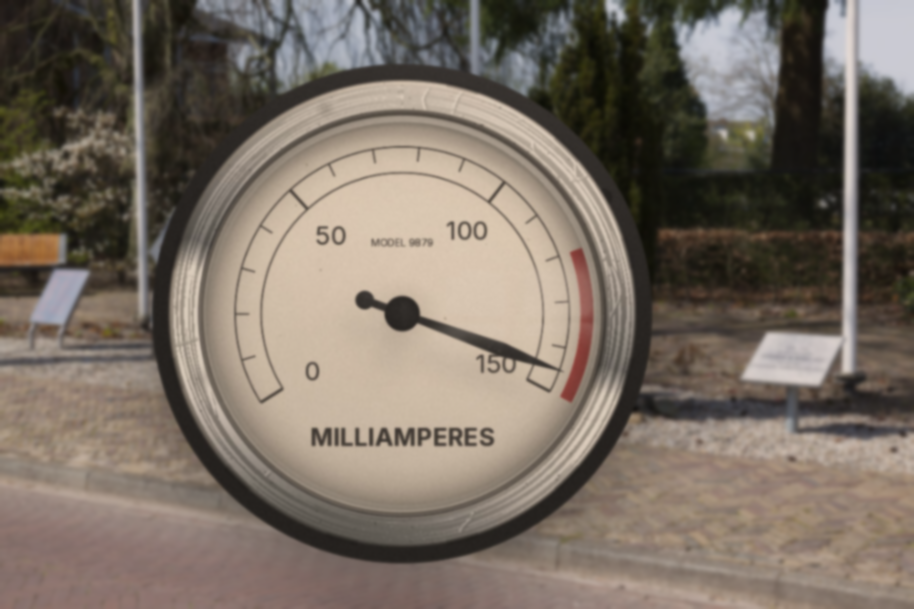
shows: value=145 unit=mA
